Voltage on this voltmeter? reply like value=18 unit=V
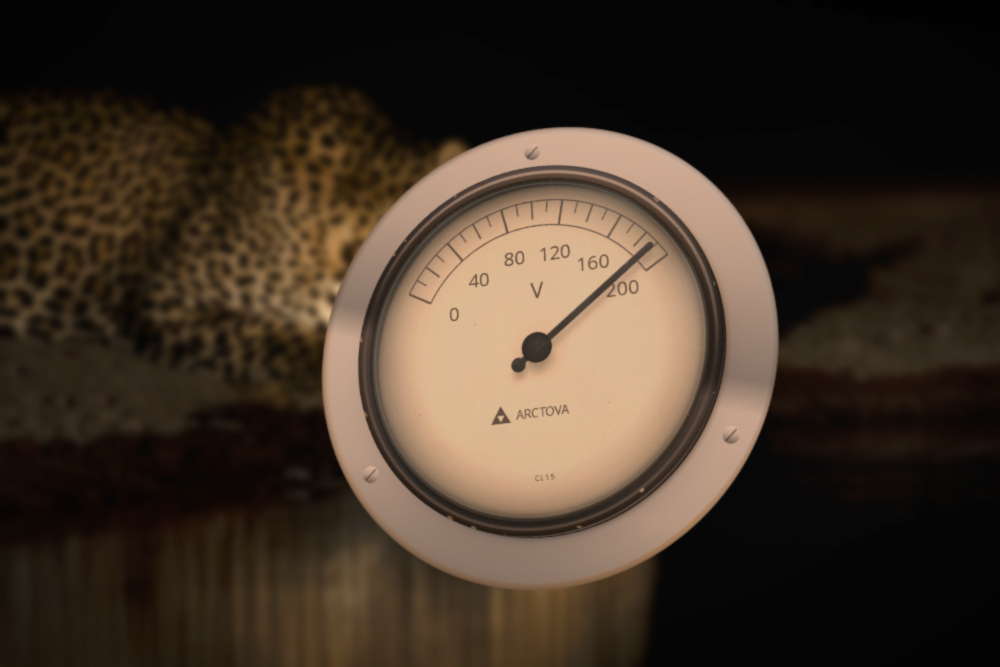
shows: value=190 unit=V
